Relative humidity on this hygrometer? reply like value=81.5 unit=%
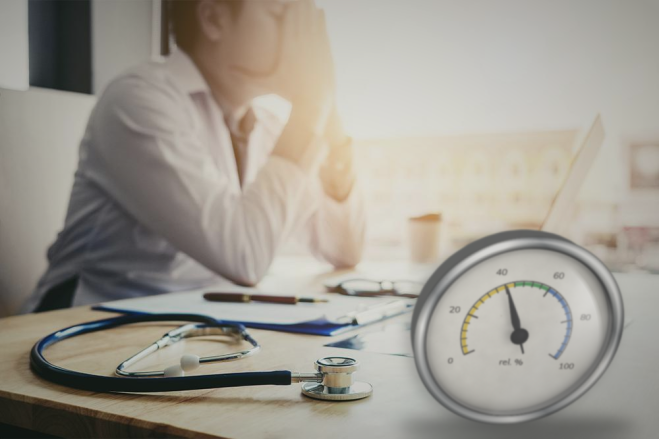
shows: value=40 unit=%
